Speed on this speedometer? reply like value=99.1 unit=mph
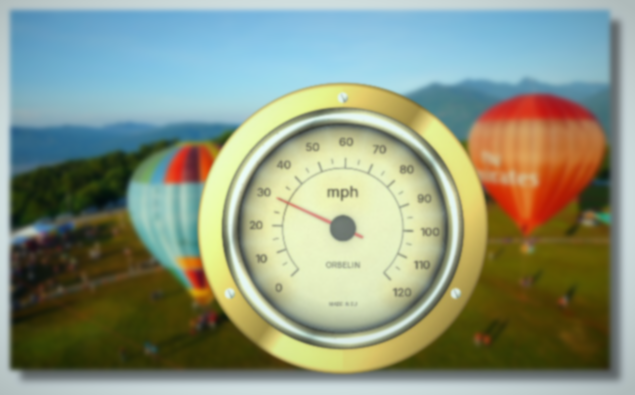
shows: value=30 unit=mph
